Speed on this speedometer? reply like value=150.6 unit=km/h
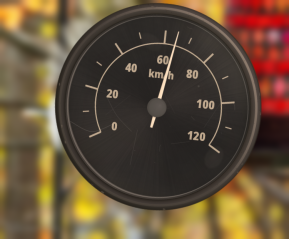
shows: value=65 unit=km/h
